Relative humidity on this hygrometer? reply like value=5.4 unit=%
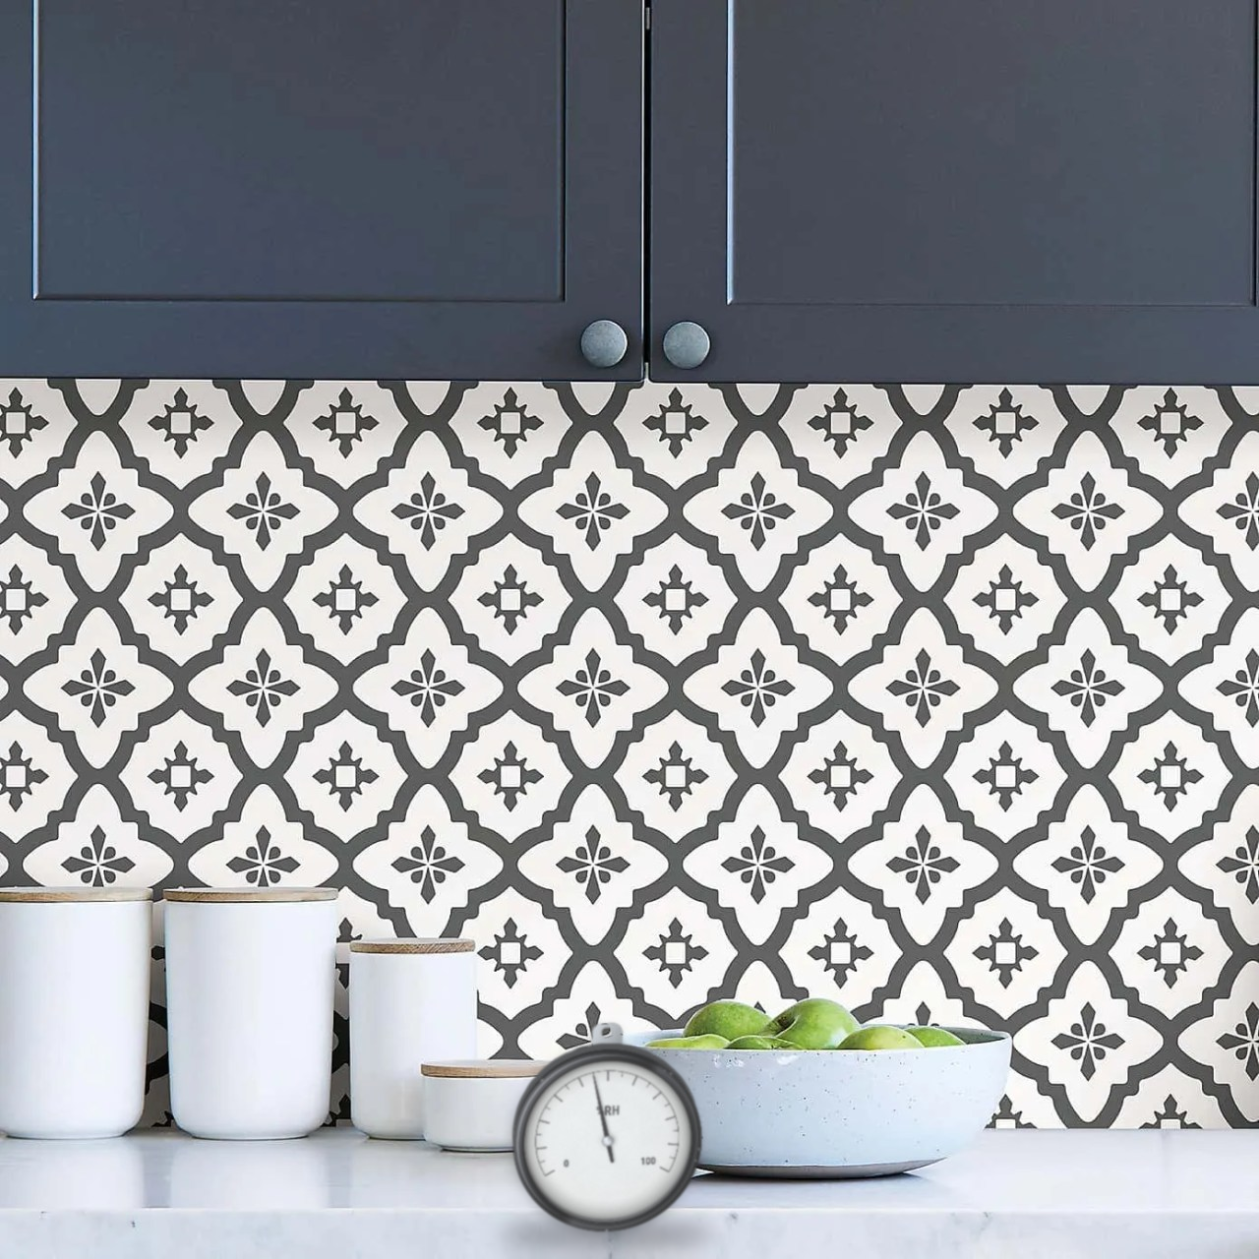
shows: value=45 unit=%
